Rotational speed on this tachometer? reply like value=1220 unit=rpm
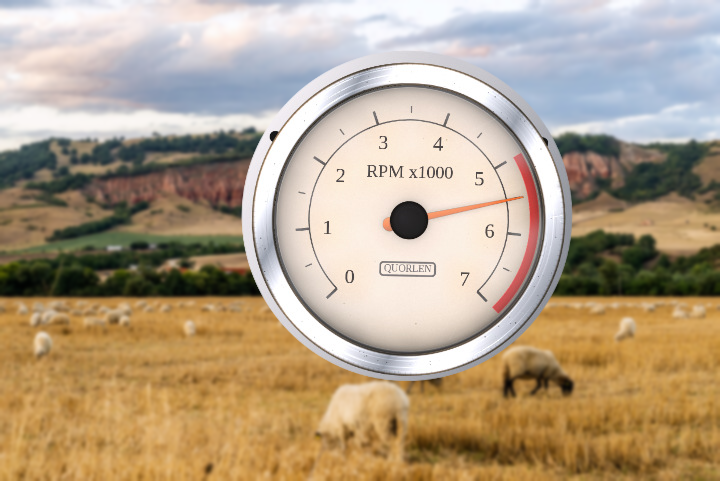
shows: value=5500 unit=rpm
